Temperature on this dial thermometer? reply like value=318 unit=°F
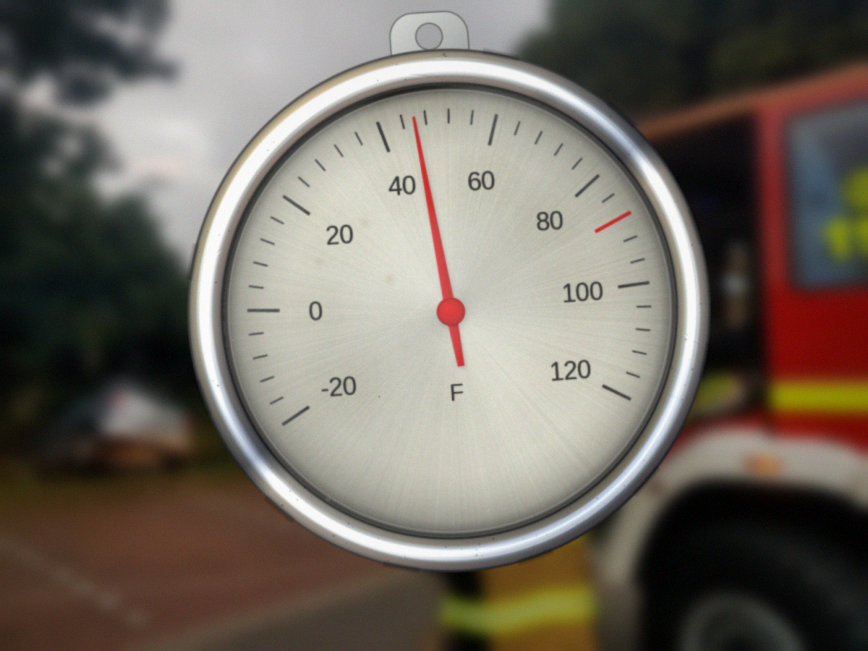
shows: value=46 unit=°F
